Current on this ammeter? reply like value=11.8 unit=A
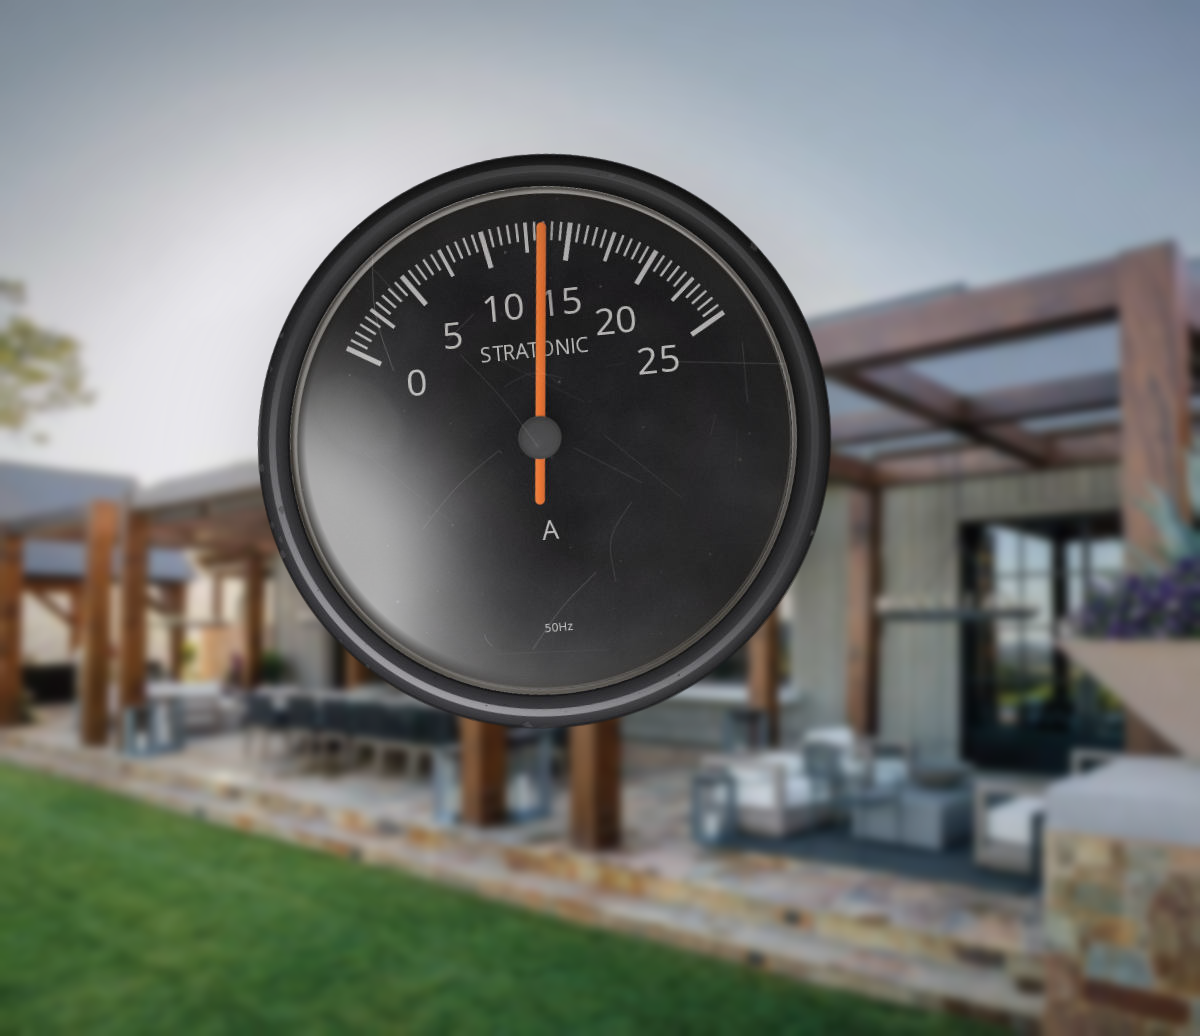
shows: value=13.5 unit=A
